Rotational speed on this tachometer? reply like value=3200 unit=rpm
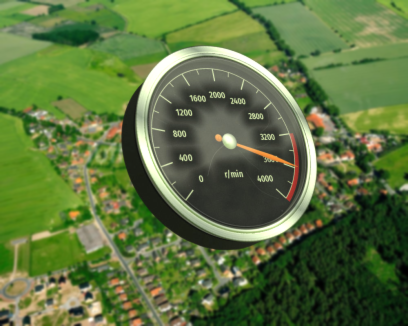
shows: value=3600 unit=rpm
